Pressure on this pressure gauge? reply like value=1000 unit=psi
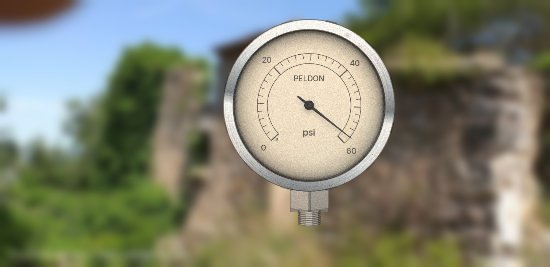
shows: value=58 unit=psi
